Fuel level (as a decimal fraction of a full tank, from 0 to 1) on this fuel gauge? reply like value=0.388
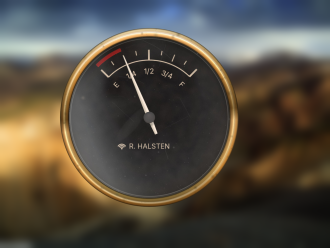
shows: value=0.25
